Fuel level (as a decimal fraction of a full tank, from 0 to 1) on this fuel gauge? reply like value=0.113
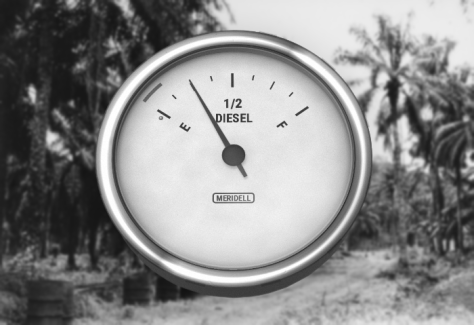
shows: value=0.25
